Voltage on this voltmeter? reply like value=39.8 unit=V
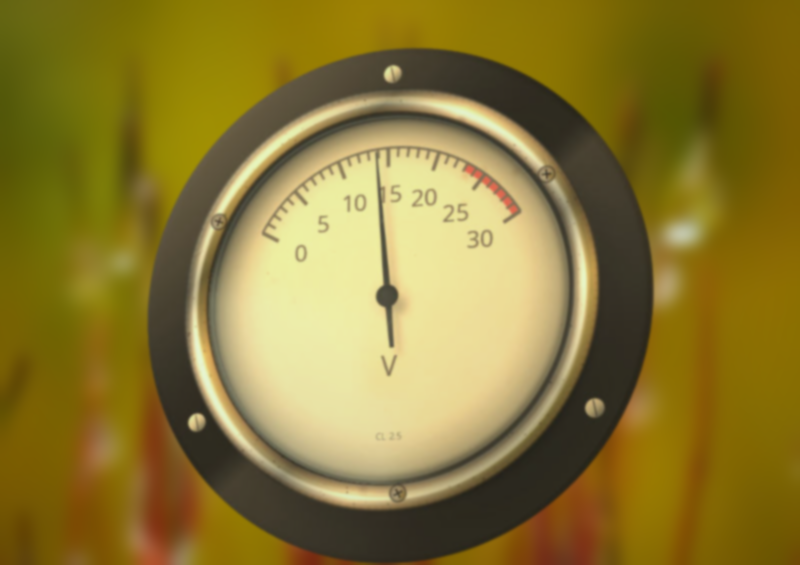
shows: value=14 unit=V
